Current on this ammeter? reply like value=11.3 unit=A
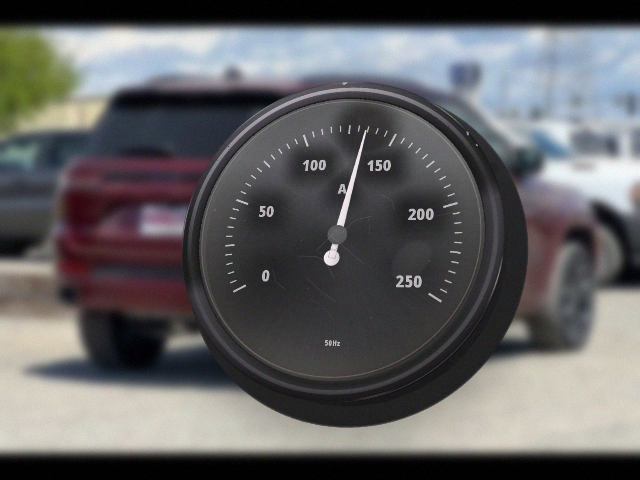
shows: value=135 unit=A
